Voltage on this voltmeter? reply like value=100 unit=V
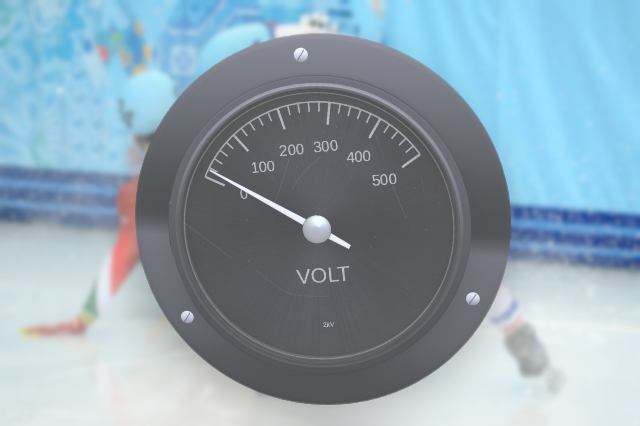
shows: value=20 unit=V
